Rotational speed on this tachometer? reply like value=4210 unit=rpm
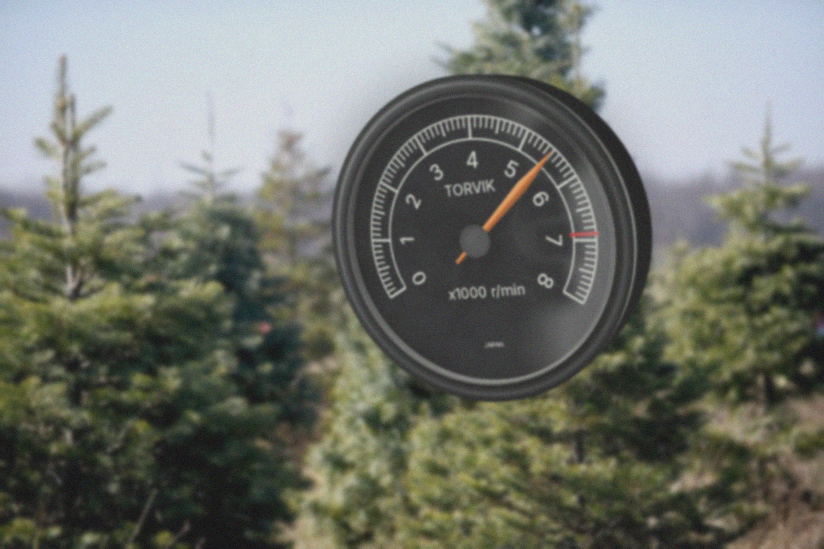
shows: value=5500 unit=rpm
